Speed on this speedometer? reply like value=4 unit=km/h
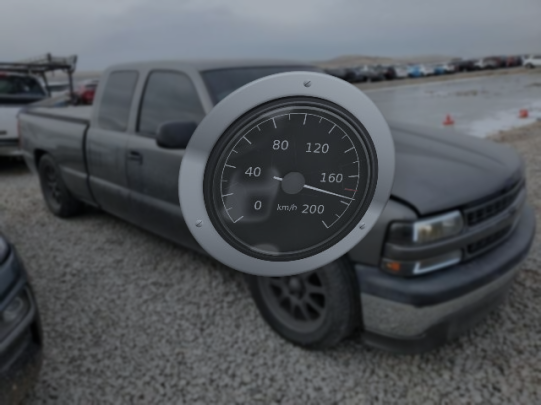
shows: value=175 unit=km/h
